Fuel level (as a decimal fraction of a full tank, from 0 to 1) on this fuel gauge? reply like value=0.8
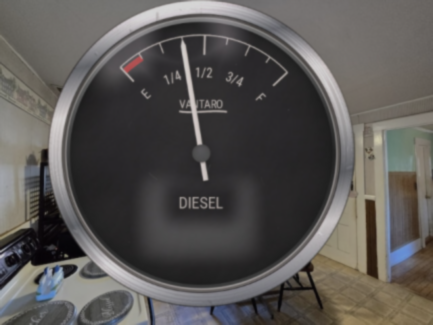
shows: value=0.375
